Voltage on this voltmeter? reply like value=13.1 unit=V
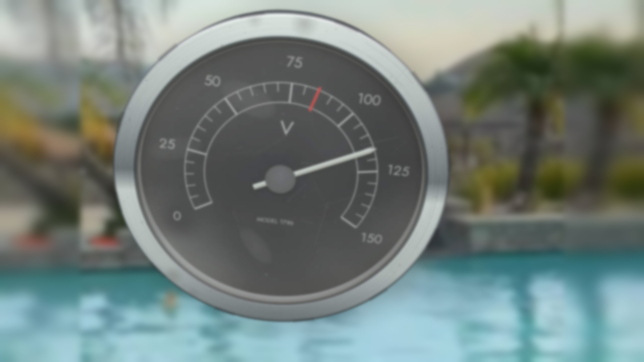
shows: value=115 unit=V
